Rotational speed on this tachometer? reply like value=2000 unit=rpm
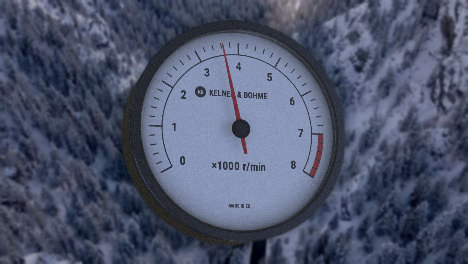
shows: value=3600 unit=rpm
